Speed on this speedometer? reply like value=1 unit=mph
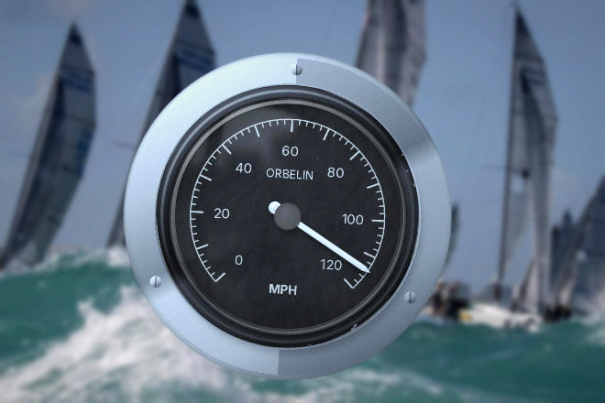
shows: value=114 unit=mph
